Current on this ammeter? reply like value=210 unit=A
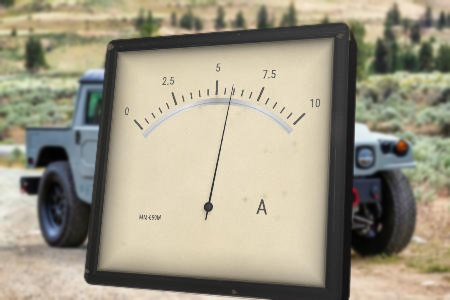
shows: value=6 unit=A
